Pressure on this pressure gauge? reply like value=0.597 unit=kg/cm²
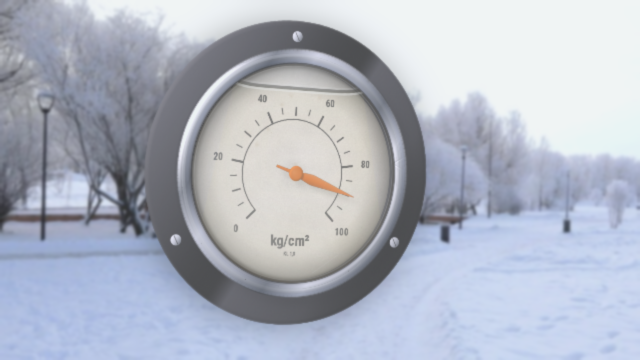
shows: value=90 unit=kg/cm²
